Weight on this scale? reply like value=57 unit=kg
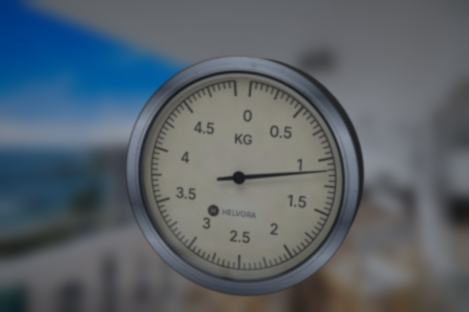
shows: value=1.1 unit=kg
